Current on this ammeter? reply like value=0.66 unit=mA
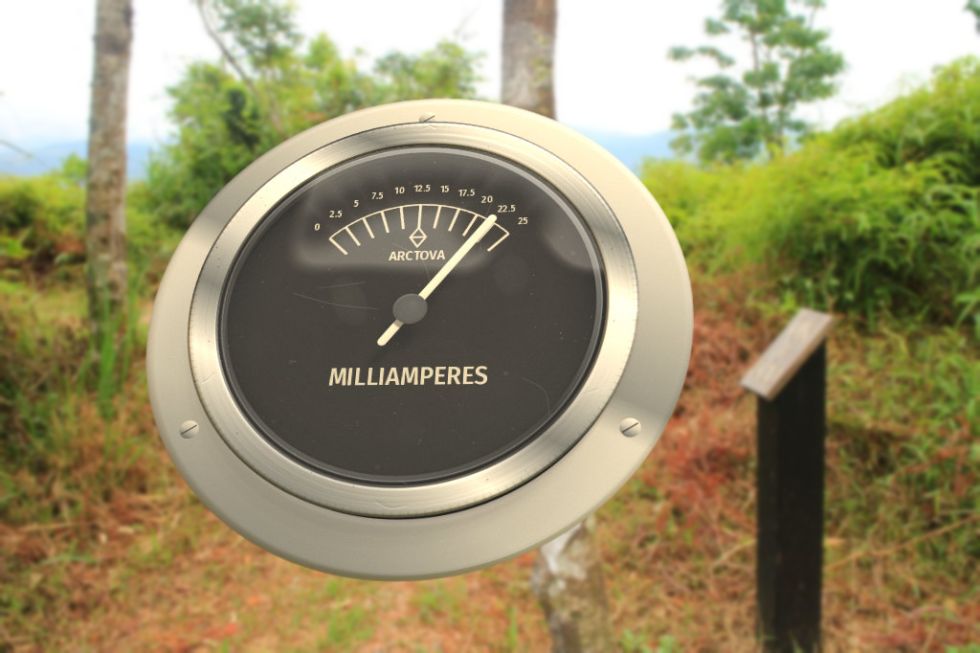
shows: value=22.5 unit=mA
